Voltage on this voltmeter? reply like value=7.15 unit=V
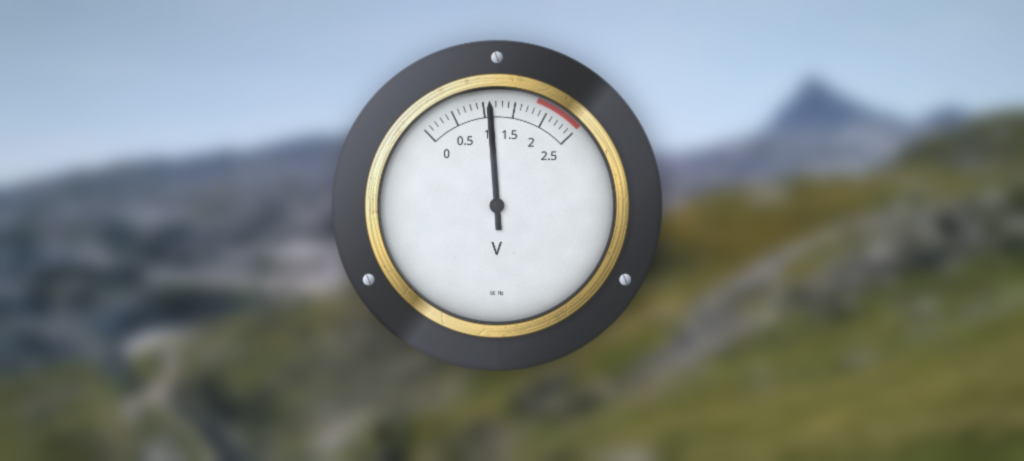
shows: value=1.1 unit=V
